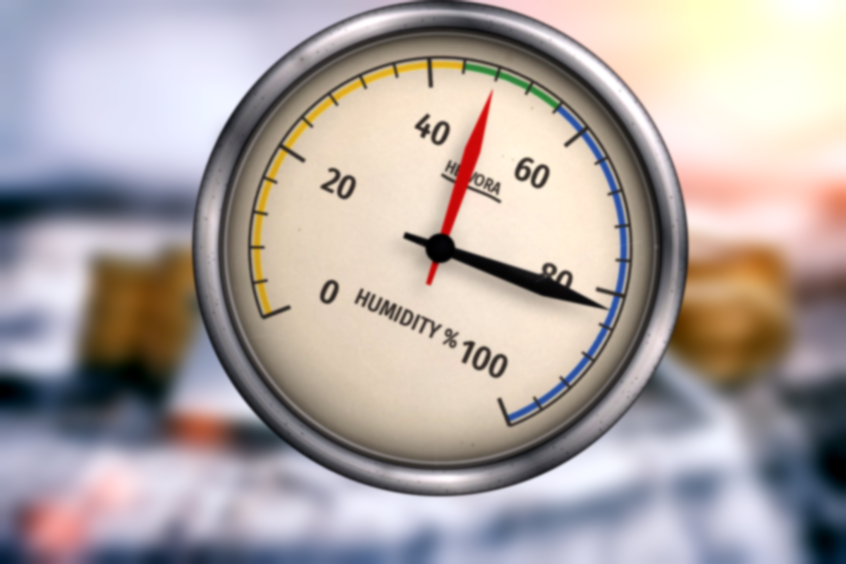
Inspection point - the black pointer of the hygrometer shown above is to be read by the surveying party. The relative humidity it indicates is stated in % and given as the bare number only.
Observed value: 82
